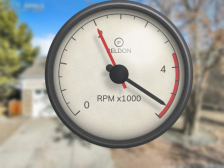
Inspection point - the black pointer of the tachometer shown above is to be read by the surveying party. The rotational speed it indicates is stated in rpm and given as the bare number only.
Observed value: 4750
